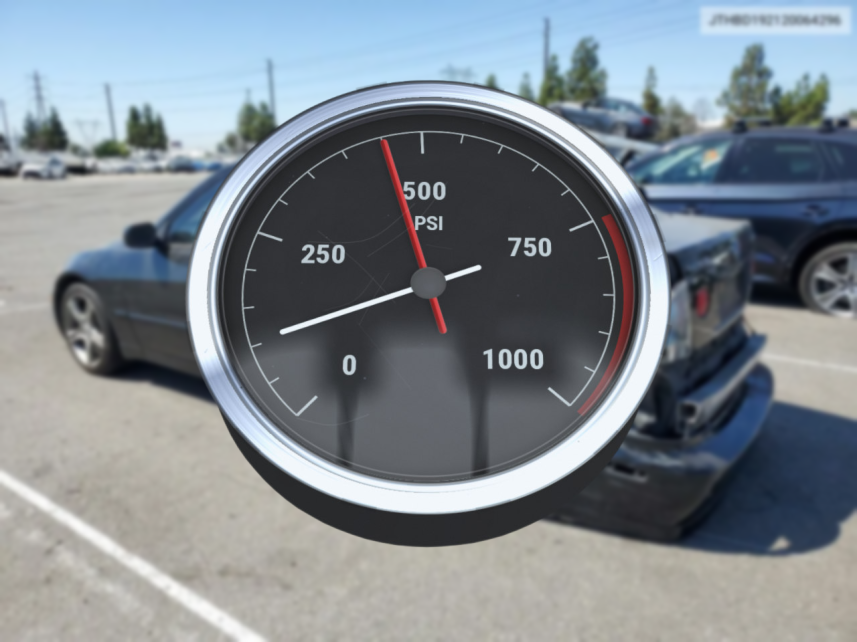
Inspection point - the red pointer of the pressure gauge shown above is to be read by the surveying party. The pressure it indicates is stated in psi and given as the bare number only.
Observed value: 450
